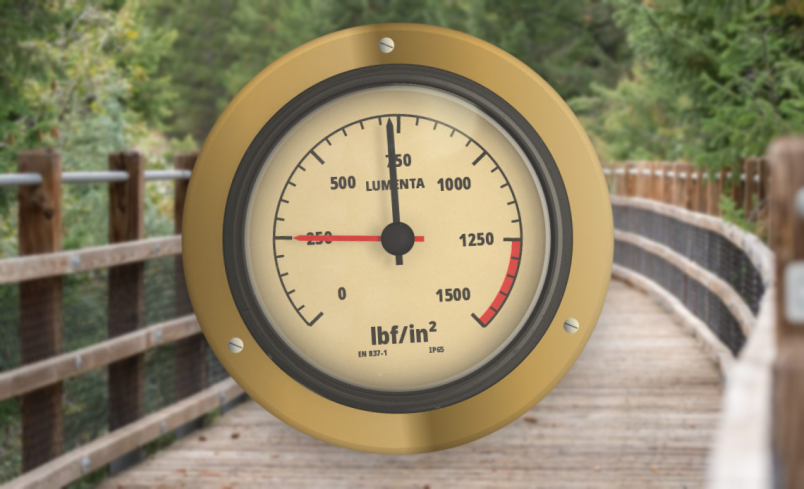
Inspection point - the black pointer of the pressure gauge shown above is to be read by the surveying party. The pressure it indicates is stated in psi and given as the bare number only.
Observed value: 725
